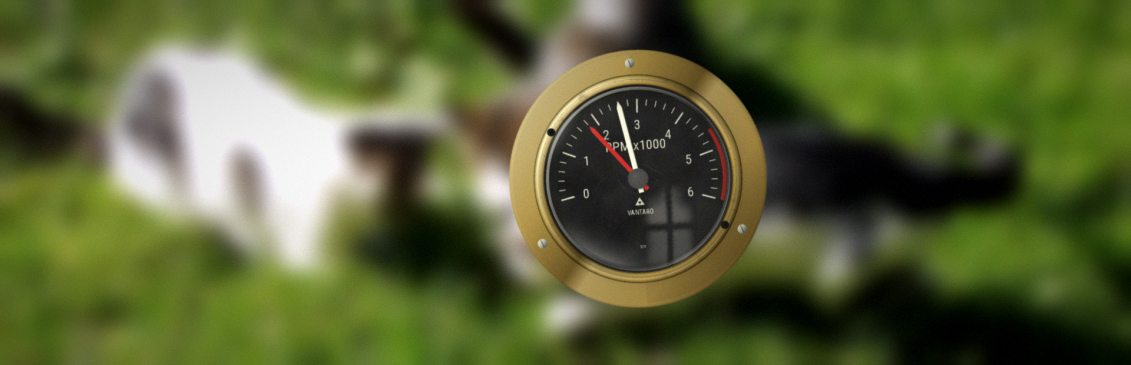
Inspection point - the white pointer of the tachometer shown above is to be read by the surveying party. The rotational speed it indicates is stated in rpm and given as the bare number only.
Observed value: 2600
